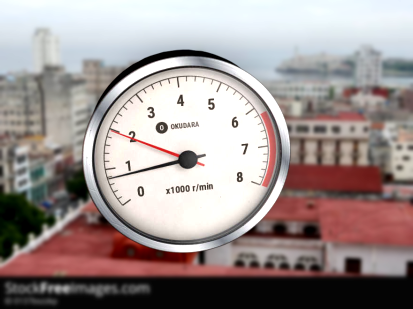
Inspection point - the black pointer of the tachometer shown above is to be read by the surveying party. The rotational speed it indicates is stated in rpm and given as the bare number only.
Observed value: 800
